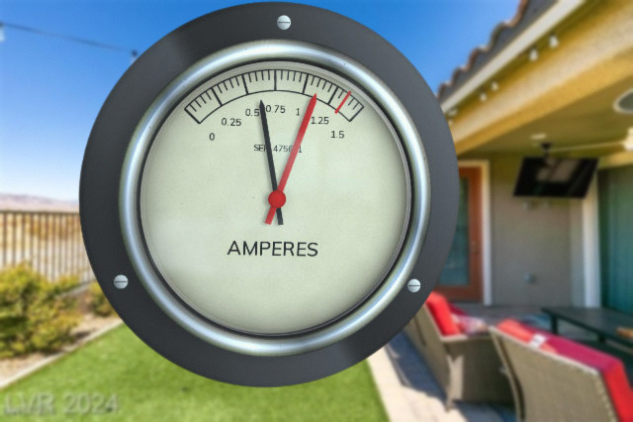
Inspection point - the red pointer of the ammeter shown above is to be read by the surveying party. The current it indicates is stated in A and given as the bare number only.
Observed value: 1.1
